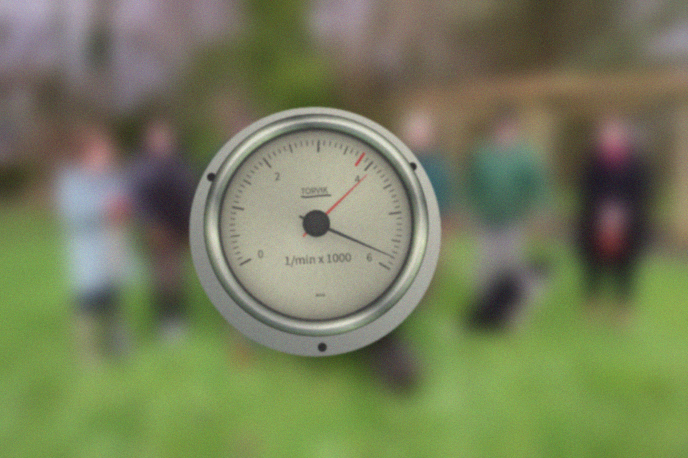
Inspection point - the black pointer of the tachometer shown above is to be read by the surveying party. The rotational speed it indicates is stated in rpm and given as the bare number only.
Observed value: 5800
